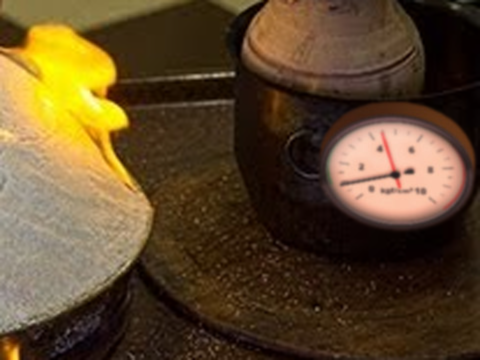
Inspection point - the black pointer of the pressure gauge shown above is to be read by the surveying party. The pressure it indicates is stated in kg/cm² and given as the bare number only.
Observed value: 1
